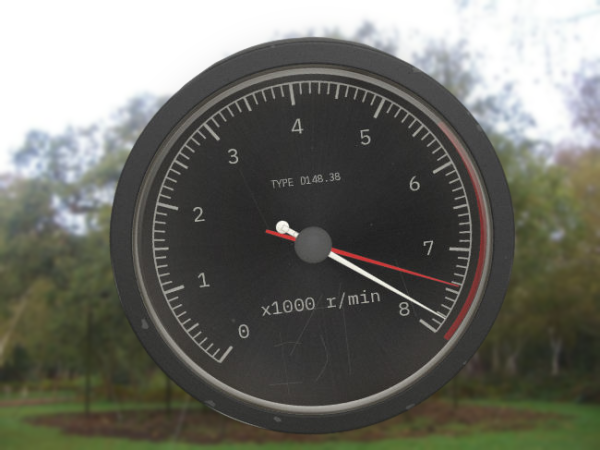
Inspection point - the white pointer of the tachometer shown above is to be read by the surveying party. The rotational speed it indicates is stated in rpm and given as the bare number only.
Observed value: 7800
